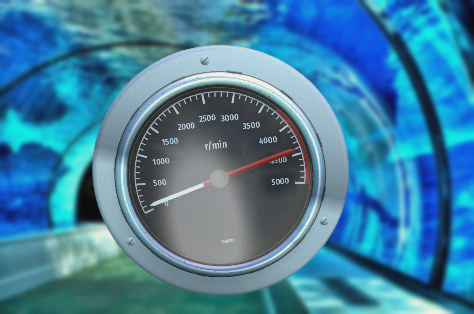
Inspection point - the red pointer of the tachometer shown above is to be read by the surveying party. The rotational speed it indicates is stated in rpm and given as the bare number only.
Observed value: 4400
